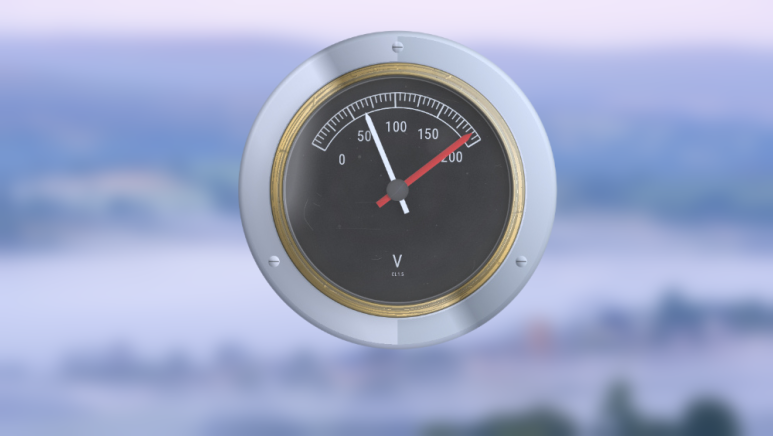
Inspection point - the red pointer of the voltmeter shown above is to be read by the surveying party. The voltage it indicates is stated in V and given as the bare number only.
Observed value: 190
